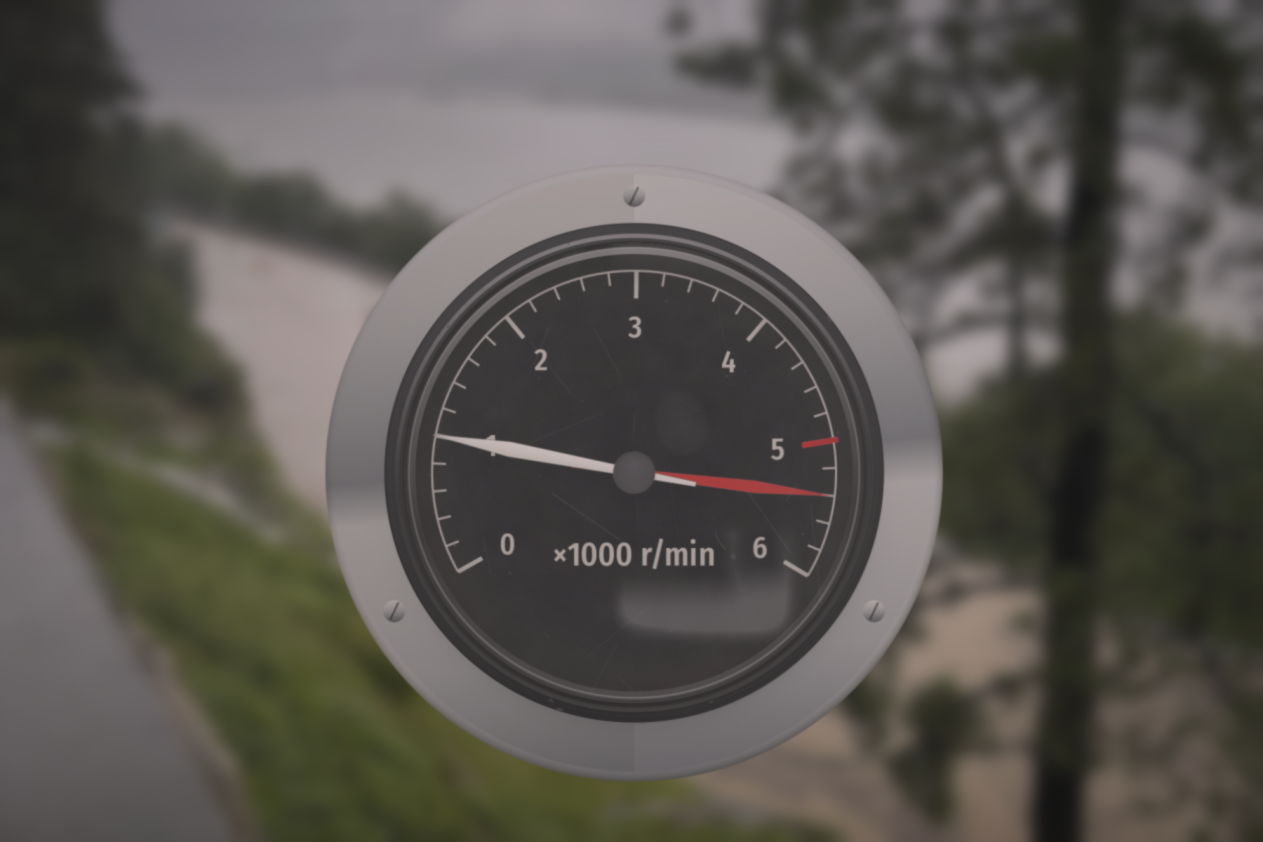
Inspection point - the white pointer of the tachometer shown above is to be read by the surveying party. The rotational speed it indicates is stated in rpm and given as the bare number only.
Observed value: 1000
